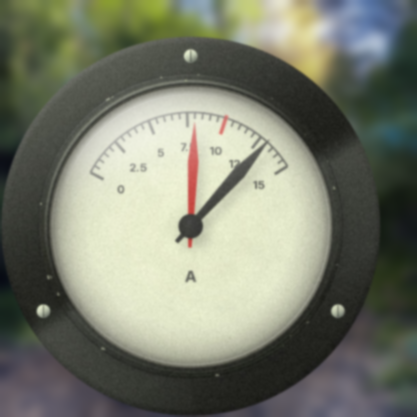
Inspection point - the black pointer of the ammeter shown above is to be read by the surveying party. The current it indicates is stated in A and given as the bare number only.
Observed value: 13
